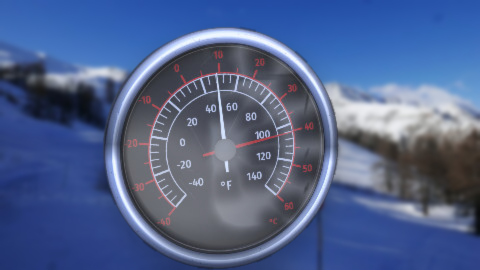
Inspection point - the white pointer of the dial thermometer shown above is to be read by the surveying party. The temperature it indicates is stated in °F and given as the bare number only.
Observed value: 48
